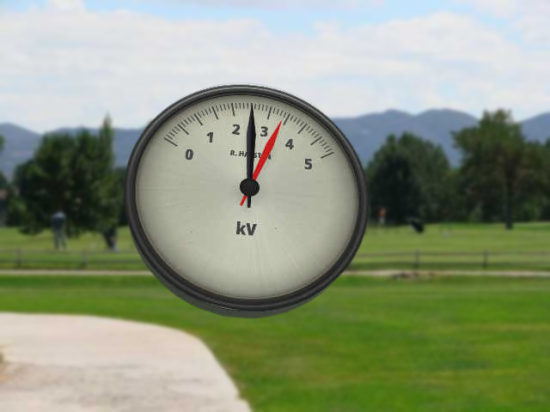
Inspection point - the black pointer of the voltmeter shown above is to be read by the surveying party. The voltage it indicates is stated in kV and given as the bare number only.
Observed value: 2.5
